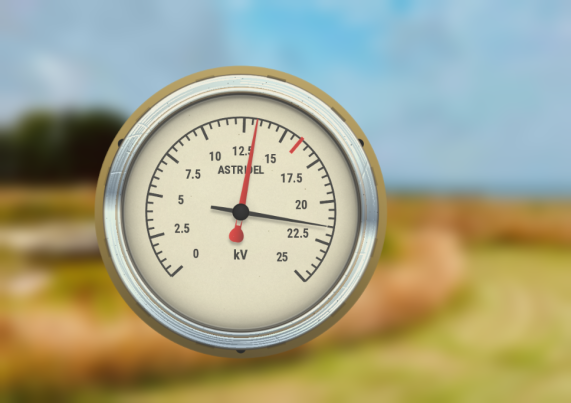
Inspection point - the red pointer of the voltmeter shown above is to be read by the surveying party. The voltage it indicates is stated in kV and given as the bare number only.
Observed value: 13.25
